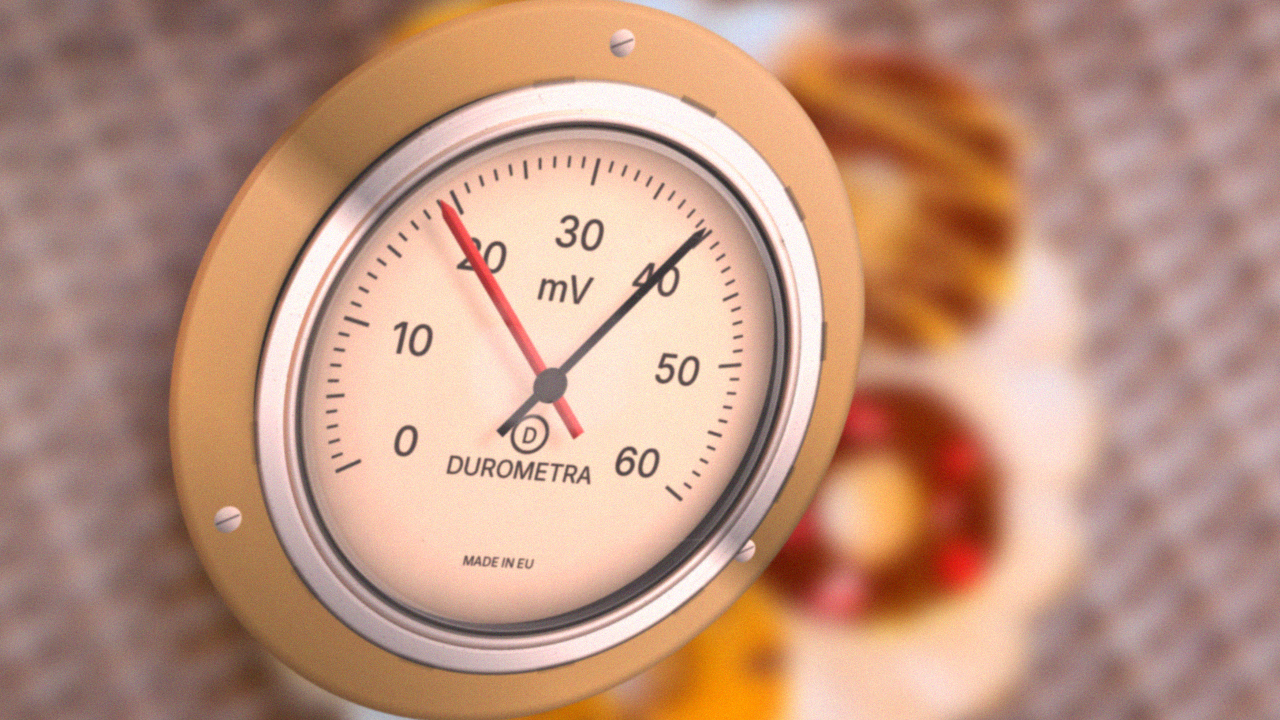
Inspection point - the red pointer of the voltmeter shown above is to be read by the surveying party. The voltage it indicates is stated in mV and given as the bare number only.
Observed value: 19
